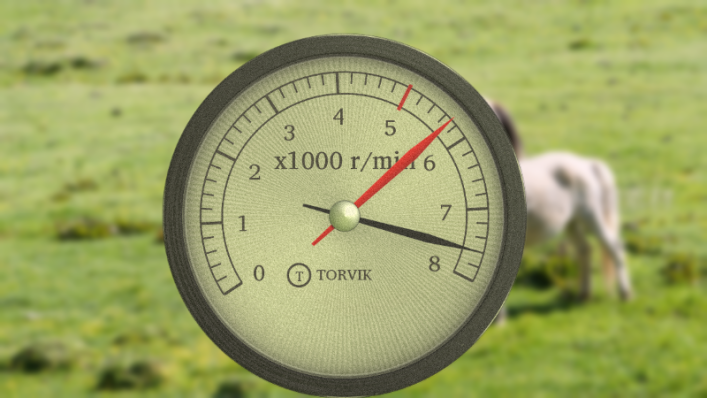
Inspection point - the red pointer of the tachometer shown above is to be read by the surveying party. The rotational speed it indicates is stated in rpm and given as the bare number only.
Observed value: 5700
